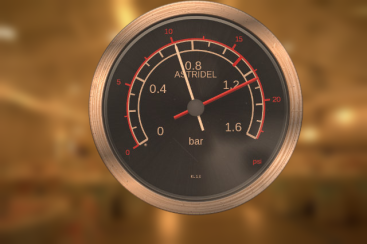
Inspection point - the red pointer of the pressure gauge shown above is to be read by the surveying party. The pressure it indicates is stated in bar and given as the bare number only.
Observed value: 1.25
